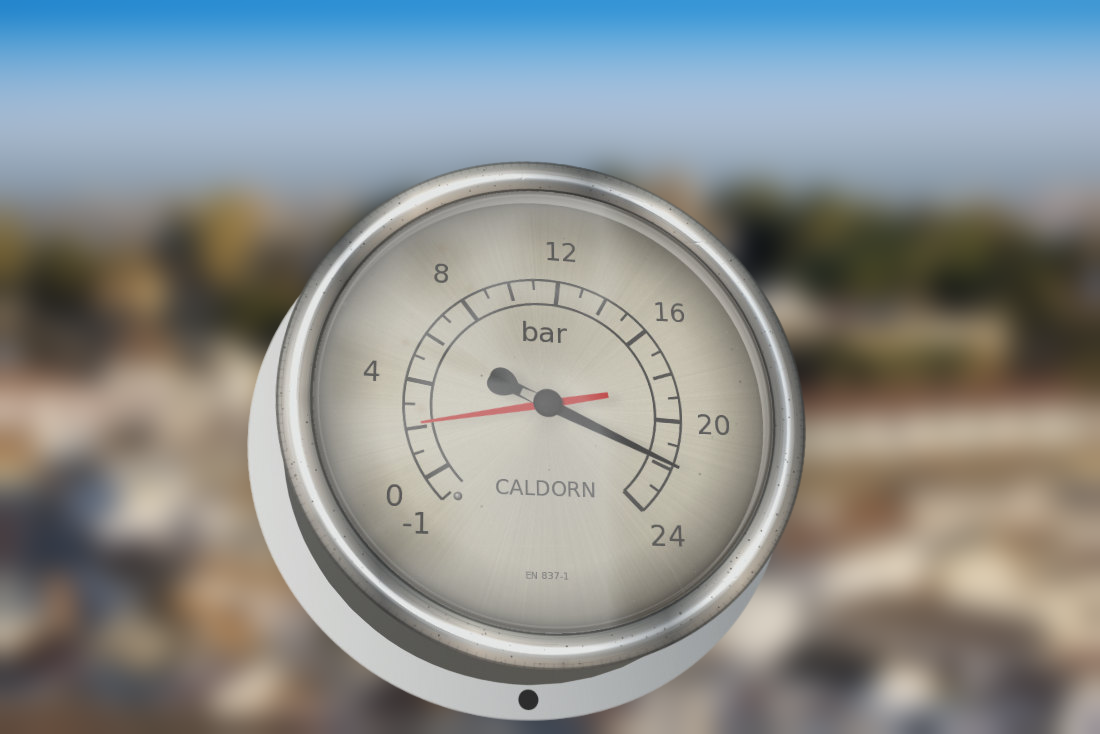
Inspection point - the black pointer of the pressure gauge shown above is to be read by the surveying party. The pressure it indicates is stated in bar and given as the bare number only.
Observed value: 22
